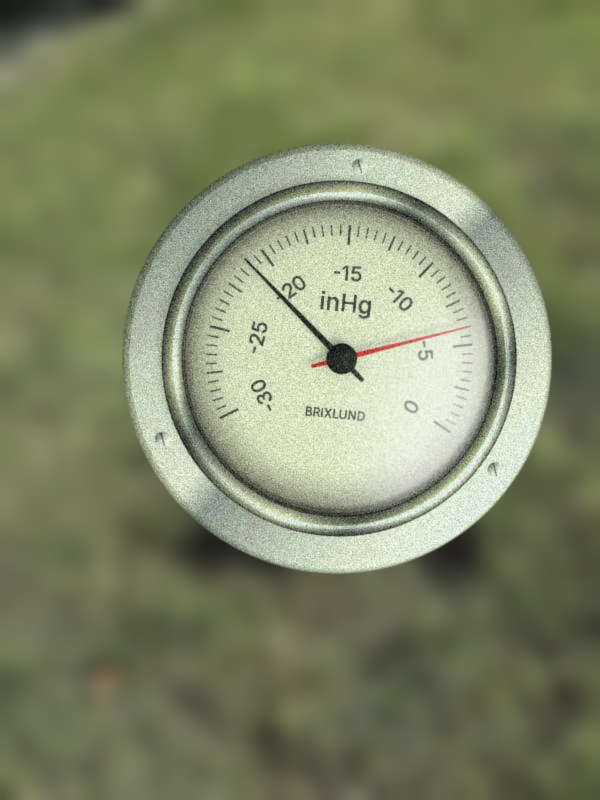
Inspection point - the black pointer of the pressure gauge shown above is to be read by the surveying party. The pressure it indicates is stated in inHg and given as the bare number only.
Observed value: -21
